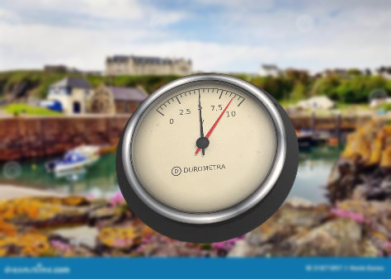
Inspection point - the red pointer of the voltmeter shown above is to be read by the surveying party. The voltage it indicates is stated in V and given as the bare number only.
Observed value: 9
